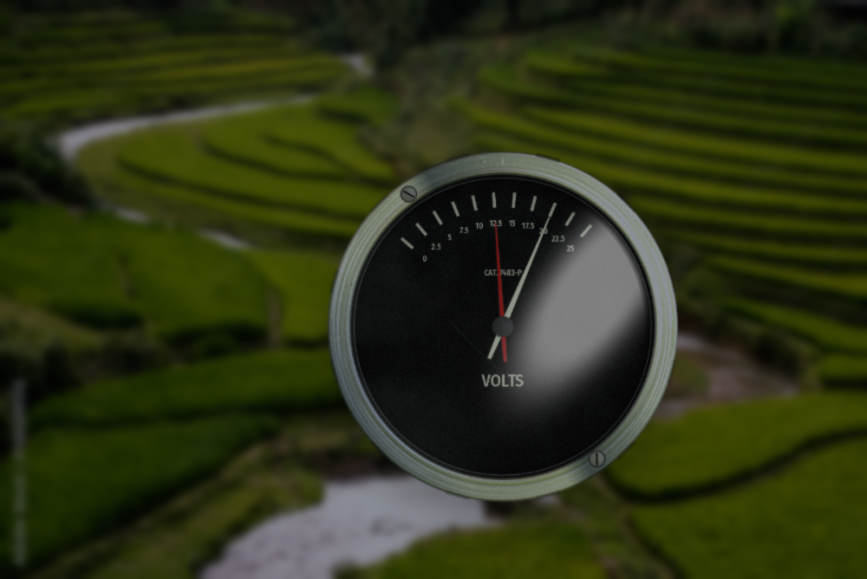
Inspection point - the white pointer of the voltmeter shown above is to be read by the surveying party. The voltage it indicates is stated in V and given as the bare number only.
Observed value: 20
